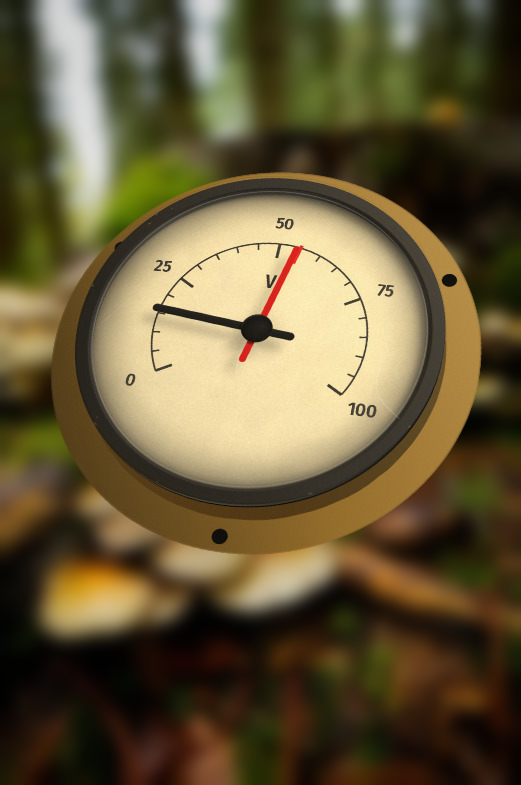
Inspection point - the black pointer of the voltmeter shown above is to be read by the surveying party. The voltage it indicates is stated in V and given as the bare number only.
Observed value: 15
